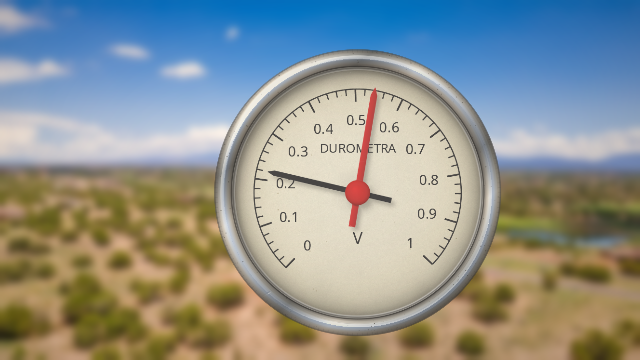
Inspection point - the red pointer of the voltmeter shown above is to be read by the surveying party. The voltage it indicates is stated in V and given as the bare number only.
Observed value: 0.54
